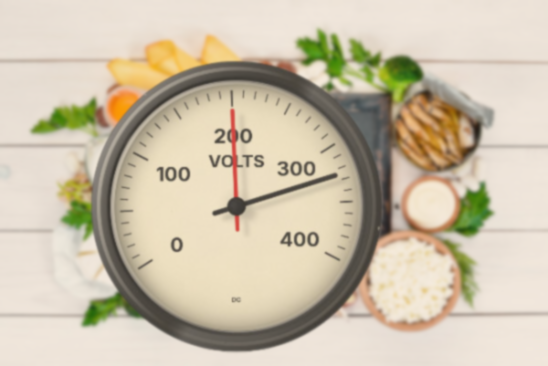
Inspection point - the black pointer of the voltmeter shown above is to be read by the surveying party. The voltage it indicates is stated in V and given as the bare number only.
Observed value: 325
